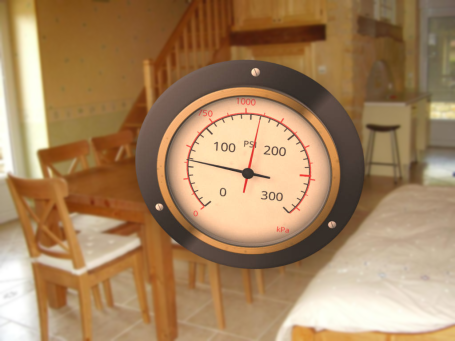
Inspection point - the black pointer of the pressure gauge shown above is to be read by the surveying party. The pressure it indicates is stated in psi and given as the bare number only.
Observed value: 60
